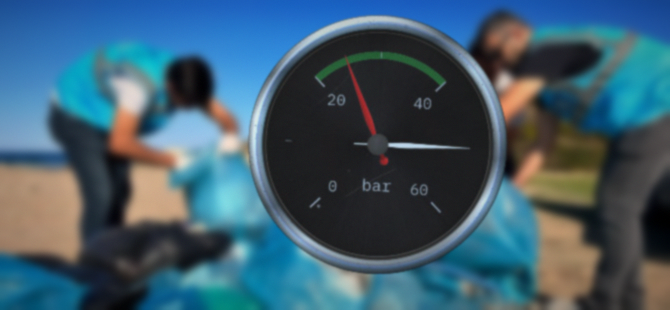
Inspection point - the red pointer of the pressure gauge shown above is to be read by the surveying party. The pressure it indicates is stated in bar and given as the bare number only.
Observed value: 25
